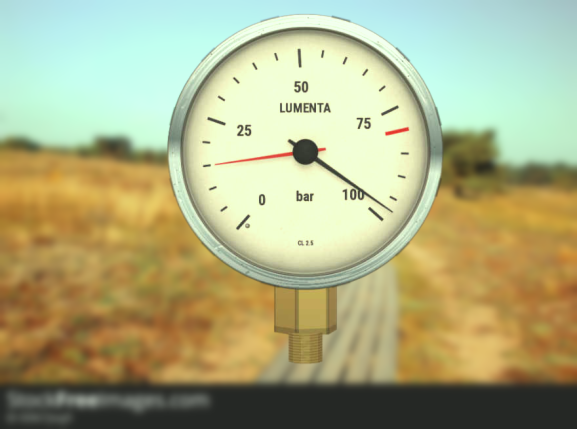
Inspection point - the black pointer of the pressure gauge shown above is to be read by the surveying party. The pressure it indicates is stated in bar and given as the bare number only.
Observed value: 97.5
